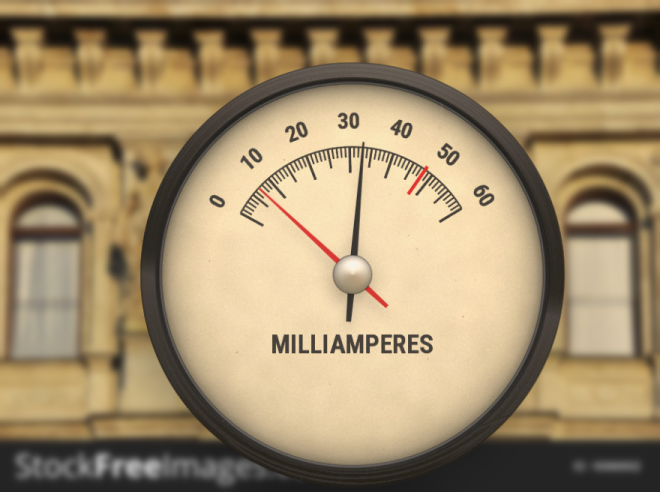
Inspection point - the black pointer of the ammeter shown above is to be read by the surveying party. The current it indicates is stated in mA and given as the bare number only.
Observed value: 33
